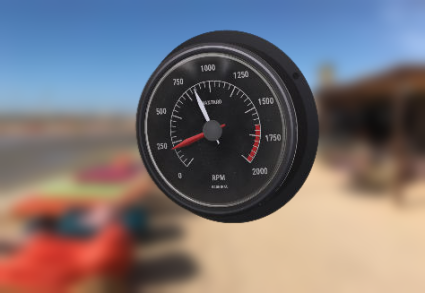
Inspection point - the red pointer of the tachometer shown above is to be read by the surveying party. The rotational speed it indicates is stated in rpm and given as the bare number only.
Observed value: 200
